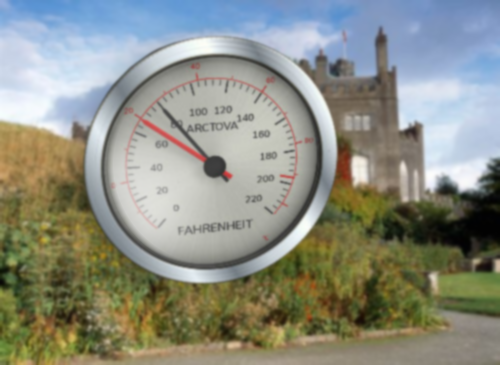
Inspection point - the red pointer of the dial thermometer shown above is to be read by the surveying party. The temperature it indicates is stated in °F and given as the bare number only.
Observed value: 68
